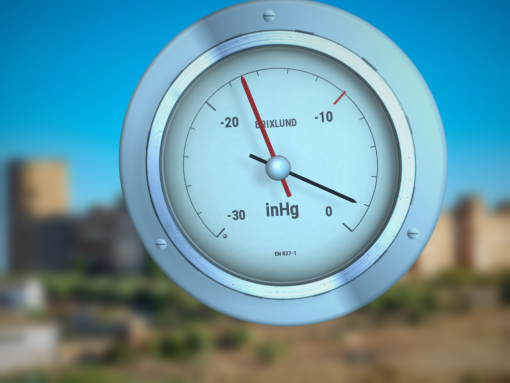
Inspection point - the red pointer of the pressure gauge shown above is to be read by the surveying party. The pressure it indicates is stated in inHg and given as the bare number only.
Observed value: -17
